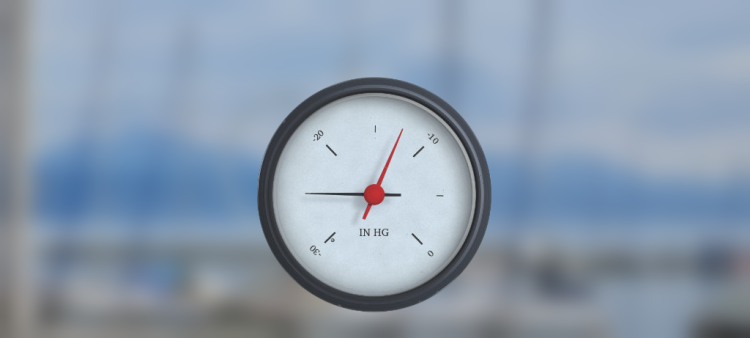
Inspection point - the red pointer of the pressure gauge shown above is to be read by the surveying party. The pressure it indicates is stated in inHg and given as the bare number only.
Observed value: -12.5
